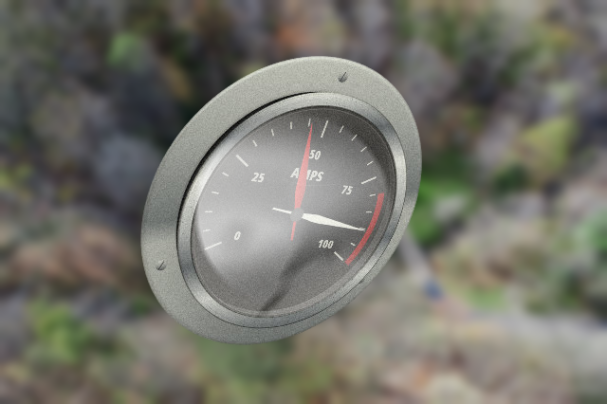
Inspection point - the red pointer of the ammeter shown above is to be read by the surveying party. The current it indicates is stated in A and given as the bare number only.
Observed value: 45
